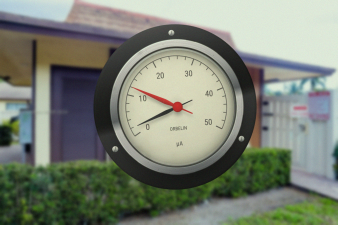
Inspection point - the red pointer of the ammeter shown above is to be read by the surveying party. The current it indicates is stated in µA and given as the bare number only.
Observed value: 12
